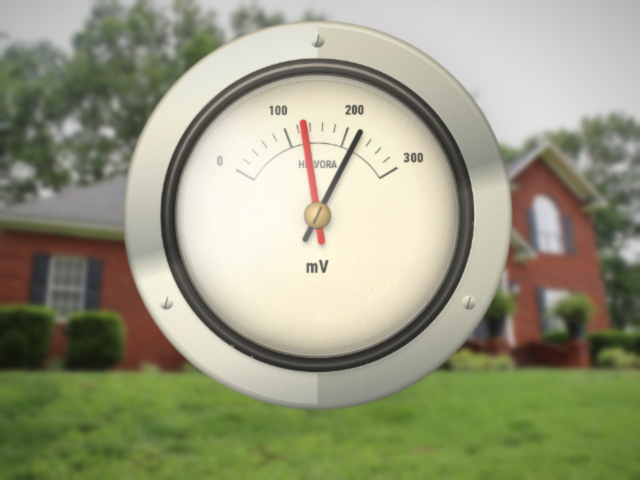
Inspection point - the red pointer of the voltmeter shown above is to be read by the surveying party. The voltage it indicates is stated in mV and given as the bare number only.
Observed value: 130
